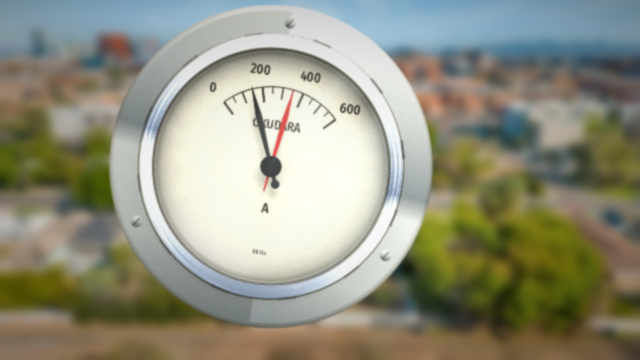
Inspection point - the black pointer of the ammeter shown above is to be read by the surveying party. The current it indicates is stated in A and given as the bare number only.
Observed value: 150
